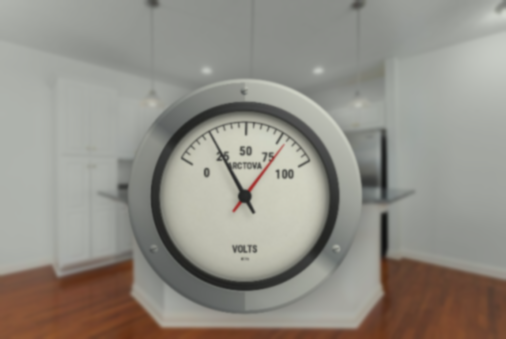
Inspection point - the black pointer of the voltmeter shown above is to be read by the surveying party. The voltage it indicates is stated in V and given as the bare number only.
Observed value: 25
